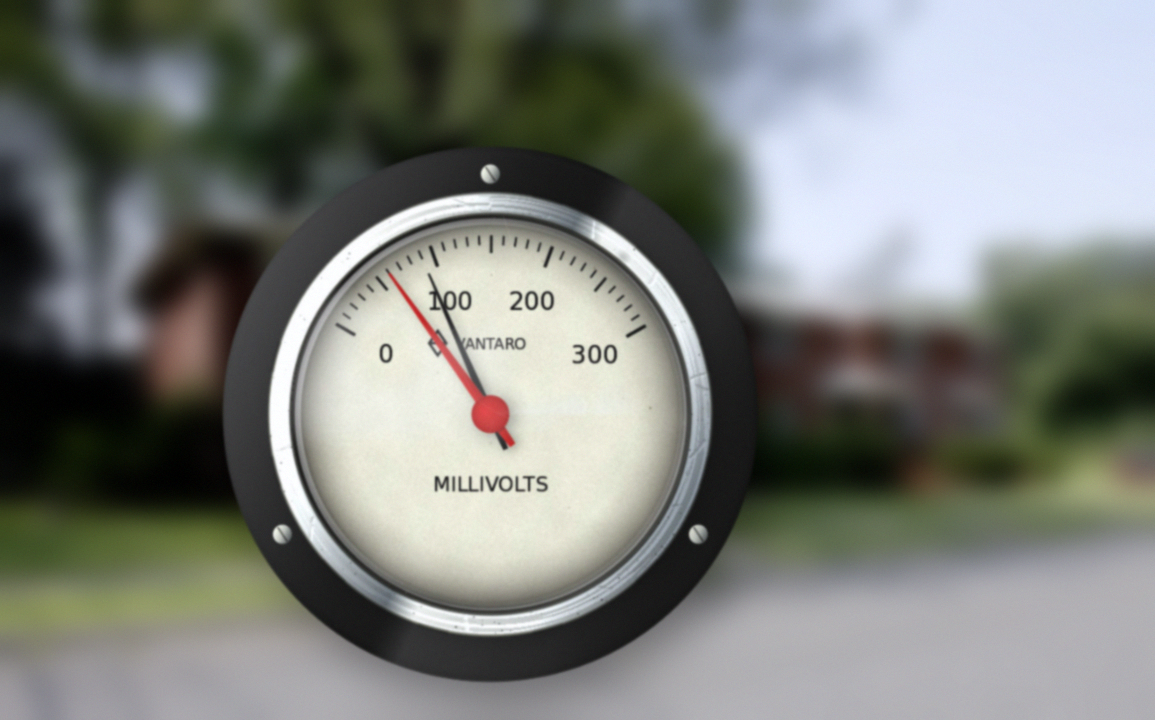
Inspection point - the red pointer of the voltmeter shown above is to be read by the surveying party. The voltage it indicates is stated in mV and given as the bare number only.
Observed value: 60
